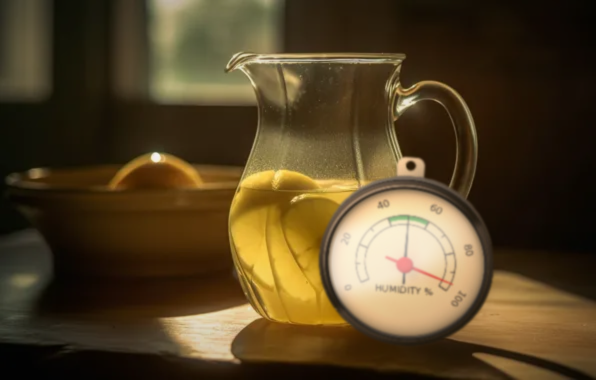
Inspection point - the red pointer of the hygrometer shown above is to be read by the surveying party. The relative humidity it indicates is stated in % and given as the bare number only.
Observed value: 95
